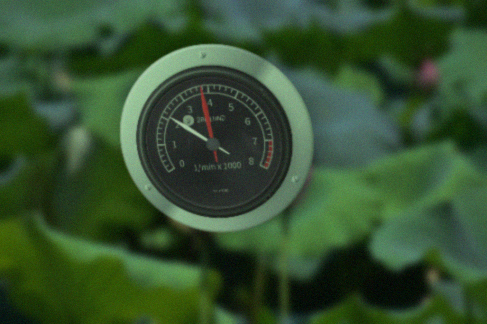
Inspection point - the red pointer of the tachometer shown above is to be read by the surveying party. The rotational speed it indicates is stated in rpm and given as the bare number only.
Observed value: 3800
